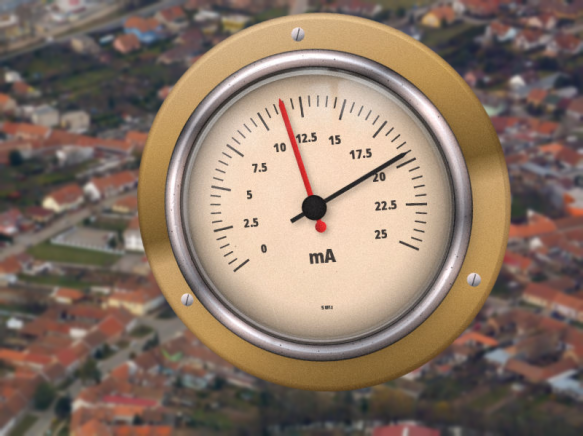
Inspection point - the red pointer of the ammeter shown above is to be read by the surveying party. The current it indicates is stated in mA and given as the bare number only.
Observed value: 11.5
